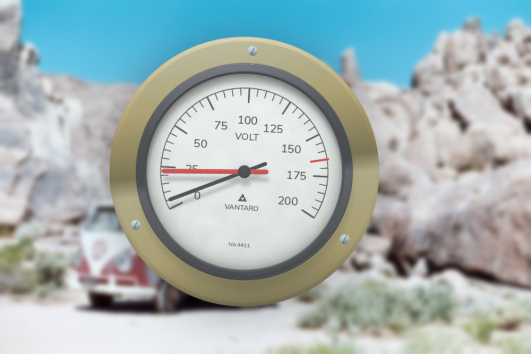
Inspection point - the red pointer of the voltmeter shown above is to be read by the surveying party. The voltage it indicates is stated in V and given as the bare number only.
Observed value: 22.5
